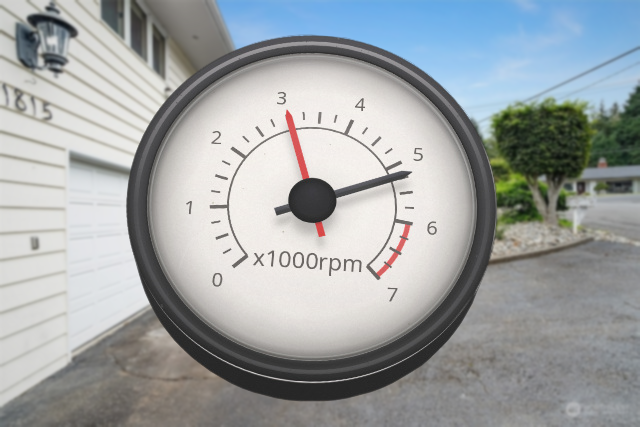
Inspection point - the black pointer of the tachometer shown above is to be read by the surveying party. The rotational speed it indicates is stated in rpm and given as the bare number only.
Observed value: 5250
